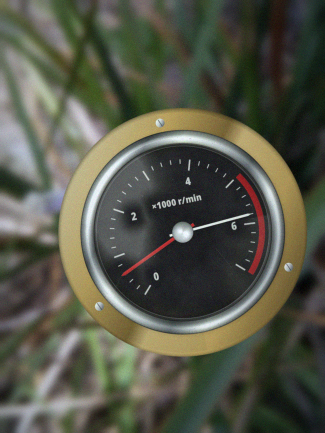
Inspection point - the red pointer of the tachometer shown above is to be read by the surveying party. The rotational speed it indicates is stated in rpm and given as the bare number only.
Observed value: 600
